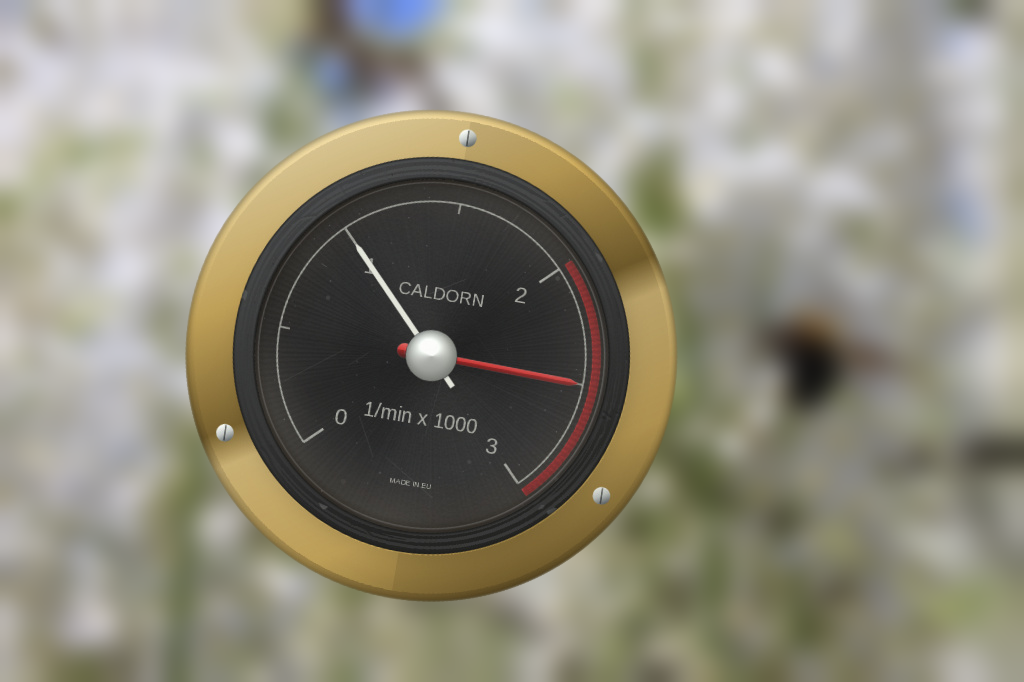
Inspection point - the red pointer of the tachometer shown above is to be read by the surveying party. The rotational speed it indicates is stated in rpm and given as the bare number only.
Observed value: 2500
